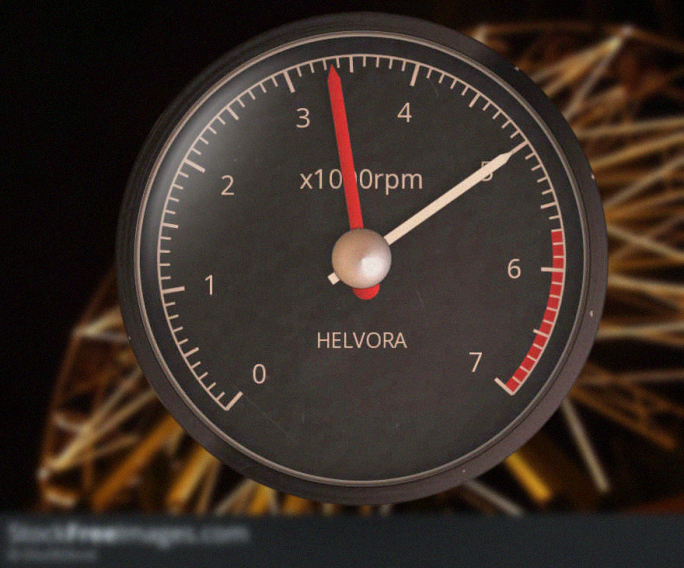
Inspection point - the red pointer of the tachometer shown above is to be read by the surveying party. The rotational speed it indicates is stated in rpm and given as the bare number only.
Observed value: 3350
